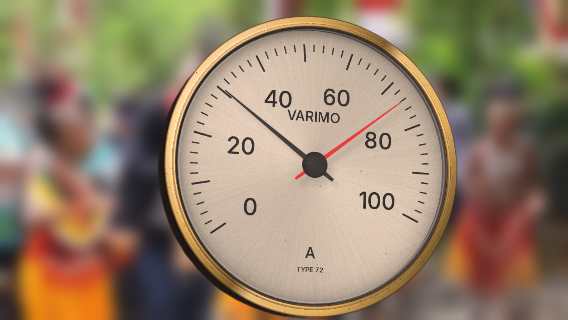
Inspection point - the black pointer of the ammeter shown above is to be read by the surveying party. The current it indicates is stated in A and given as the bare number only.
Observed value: 30
